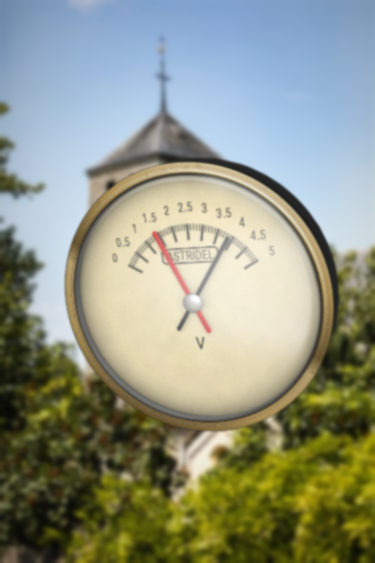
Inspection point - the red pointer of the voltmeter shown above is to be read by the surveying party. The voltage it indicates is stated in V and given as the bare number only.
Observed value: 1.5
